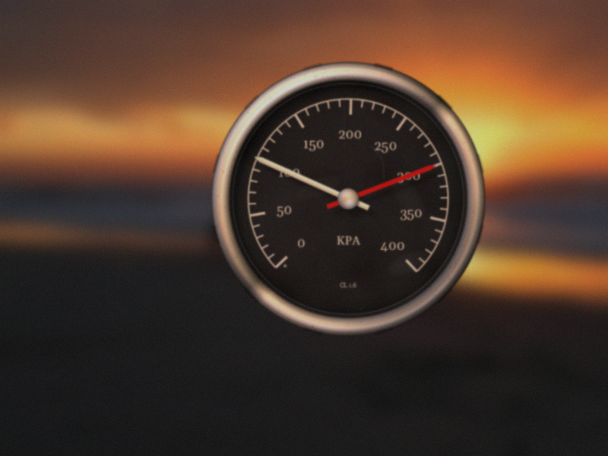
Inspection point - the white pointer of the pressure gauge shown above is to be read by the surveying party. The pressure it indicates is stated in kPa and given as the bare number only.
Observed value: 100
